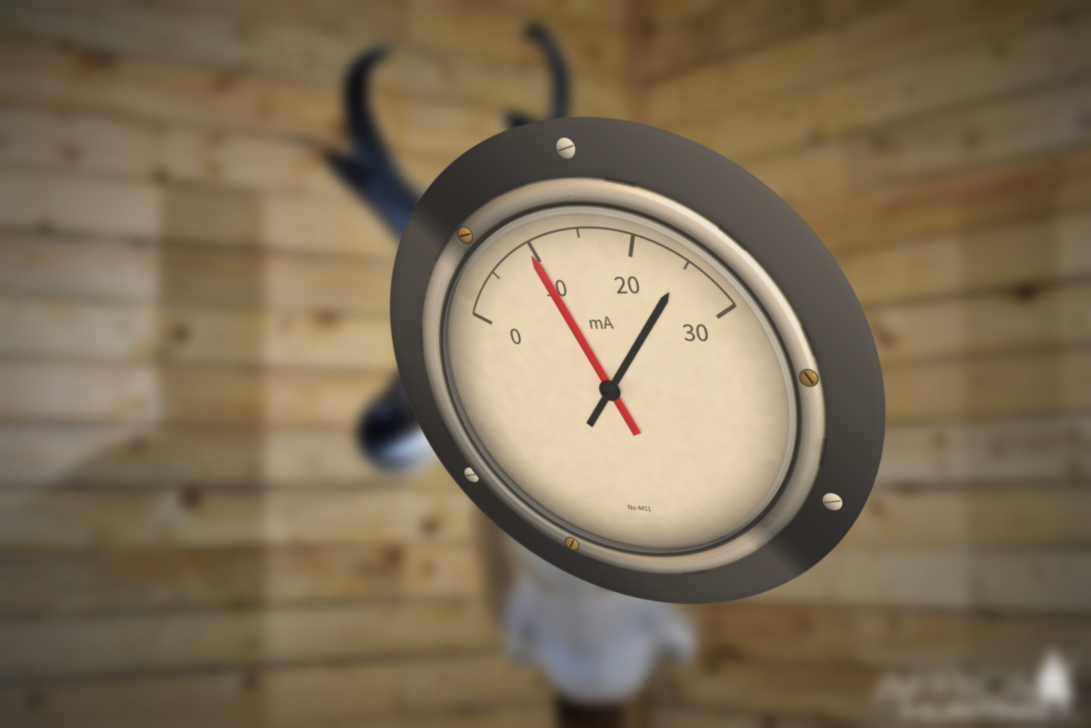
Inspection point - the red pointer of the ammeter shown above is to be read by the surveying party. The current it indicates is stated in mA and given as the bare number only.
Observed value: 10
